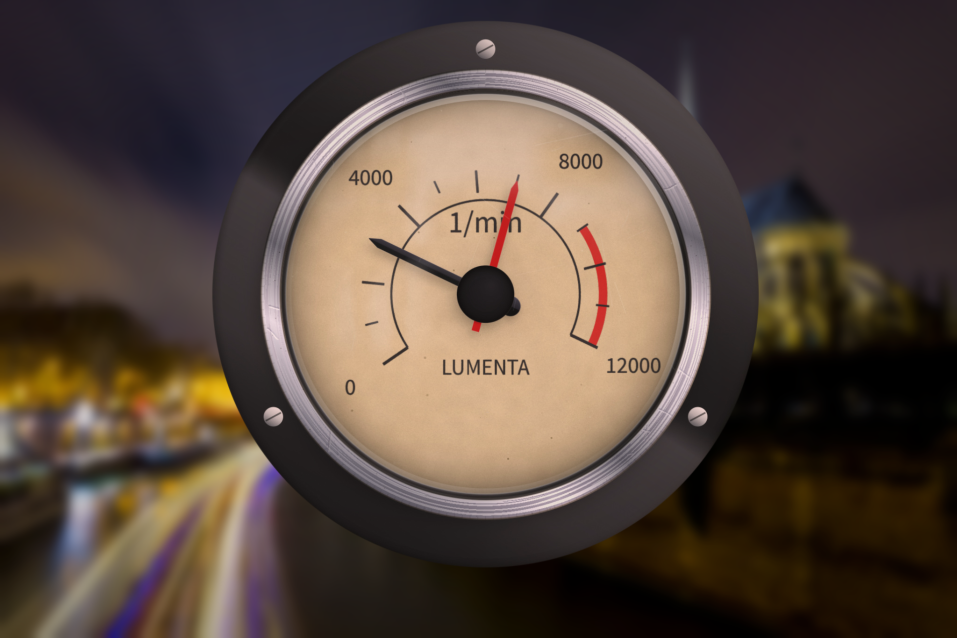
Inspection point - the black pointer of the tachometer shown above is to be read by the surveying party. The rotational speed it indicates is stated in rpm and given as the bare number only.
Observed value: 3000
